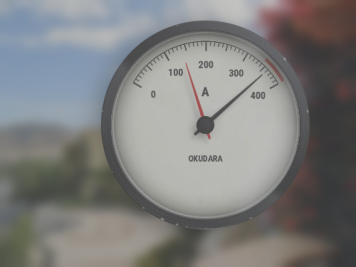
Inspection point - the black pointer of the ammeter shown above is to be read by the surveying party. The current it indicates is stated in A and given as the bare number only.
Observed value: 360
